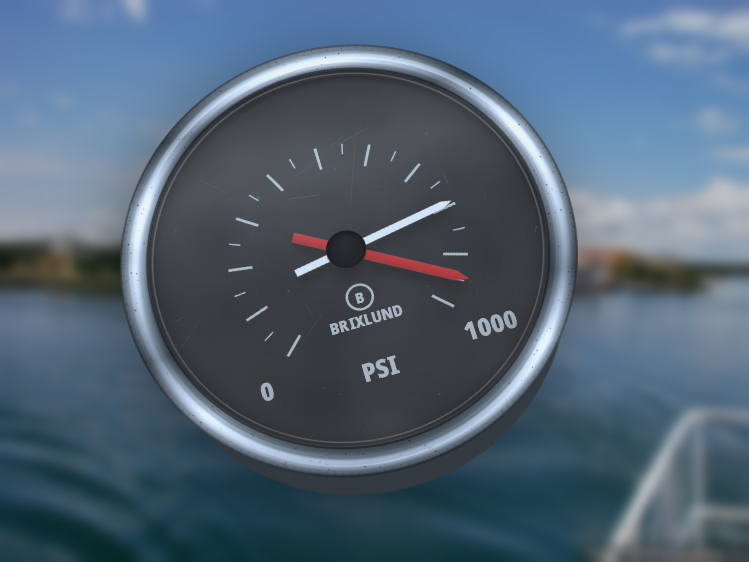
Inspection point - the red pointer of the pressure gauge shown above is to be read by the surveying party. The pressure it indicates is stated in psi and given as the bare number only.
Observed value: 950
